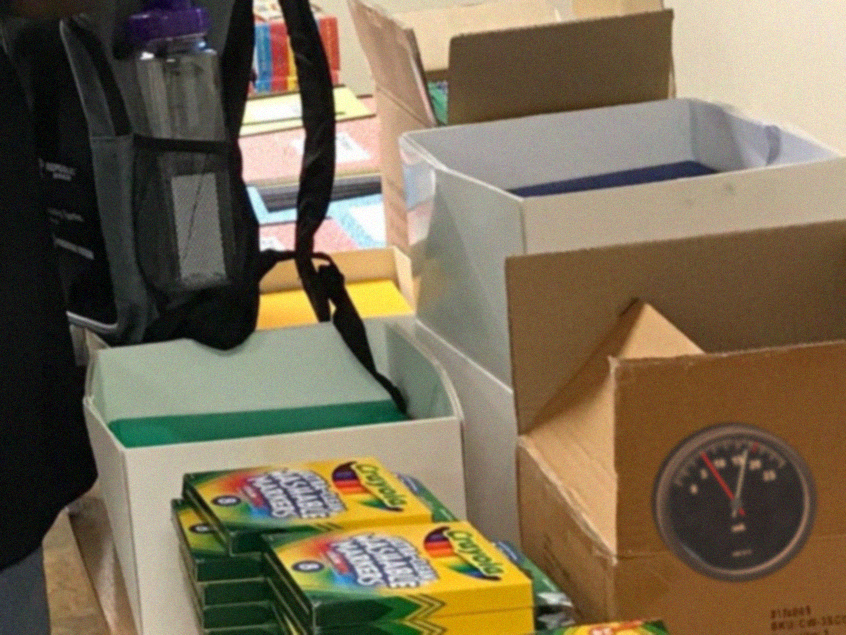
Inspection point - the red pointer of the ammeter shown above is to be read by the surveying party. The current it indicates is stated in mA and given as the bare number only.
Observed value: 7.5
